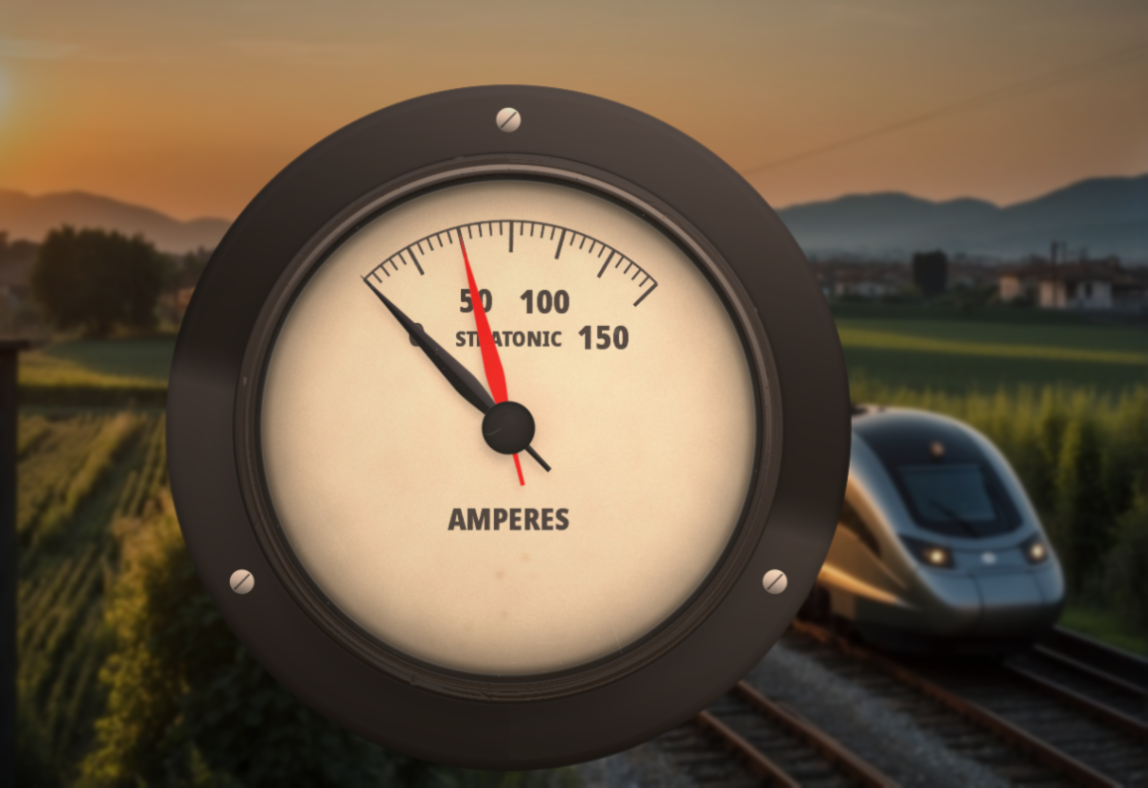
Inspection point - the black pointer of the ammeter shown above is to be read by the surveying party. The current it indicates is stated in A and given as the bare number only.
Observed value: 0
